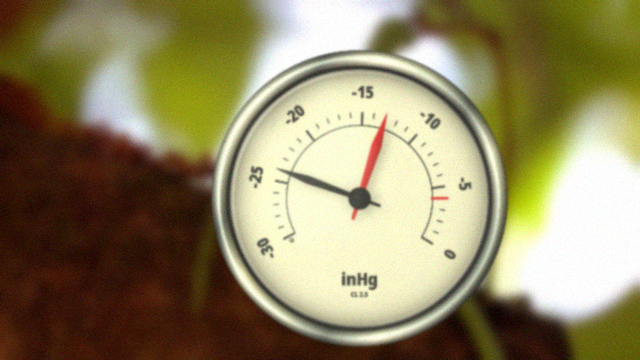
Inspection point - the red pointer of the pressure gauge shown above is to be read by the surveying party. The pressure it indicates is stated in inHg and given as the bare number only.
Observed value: -13
